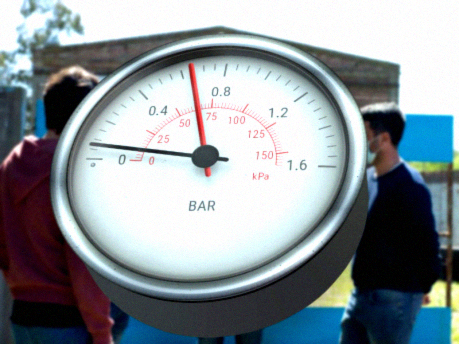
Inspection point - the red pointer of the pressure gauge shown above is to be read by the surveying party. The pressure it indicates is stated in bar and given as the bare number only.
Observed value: 0.65
